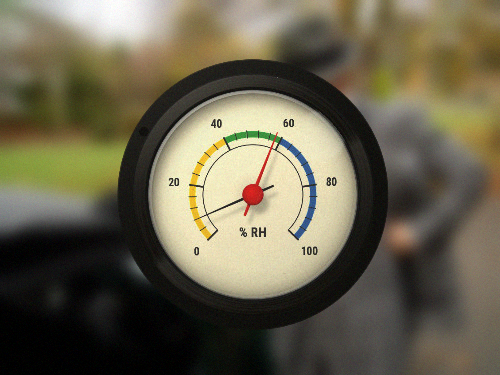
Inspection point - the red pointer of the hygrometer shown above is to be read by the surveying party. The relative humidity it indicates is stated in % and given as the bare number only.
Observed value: 58
